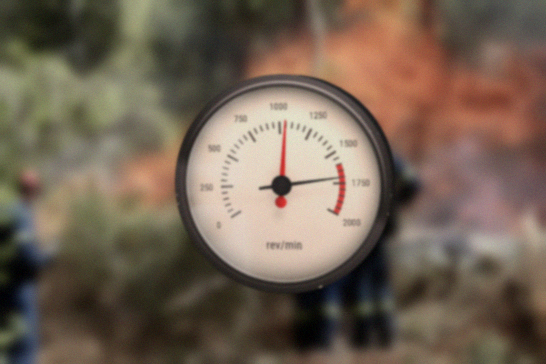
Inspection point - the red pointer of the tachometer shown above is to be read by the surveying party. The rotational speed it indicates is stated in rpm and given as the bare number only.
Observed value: 1050
